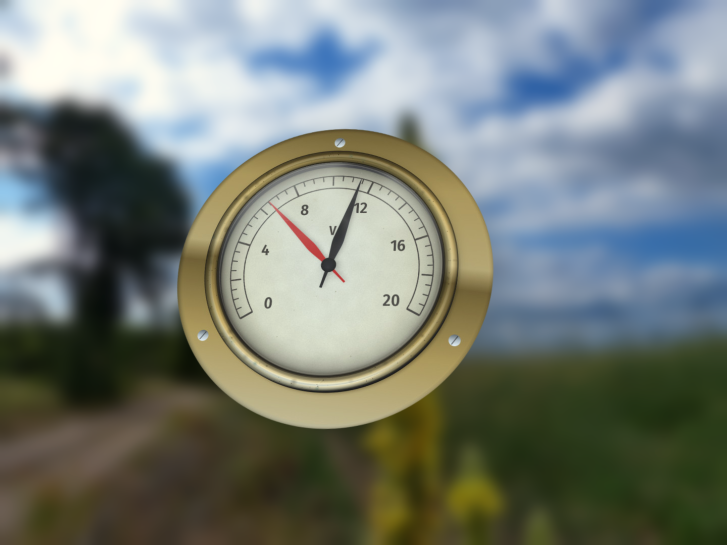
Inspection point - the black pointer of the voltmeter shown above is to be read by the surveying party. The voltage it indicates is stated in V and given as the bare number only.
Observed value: 11.5
